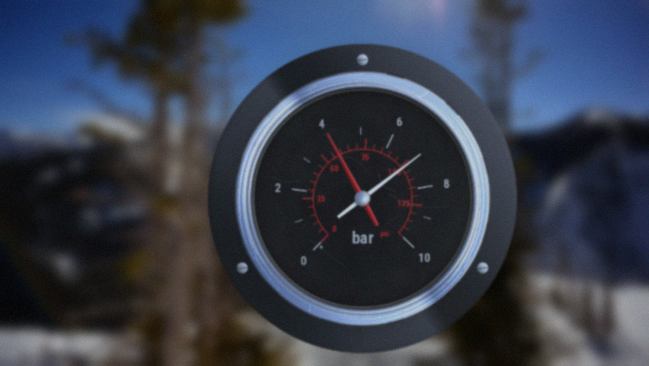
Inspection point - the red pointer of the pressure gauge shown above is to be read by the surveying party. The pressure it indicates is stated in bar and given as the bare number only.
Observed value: 4
